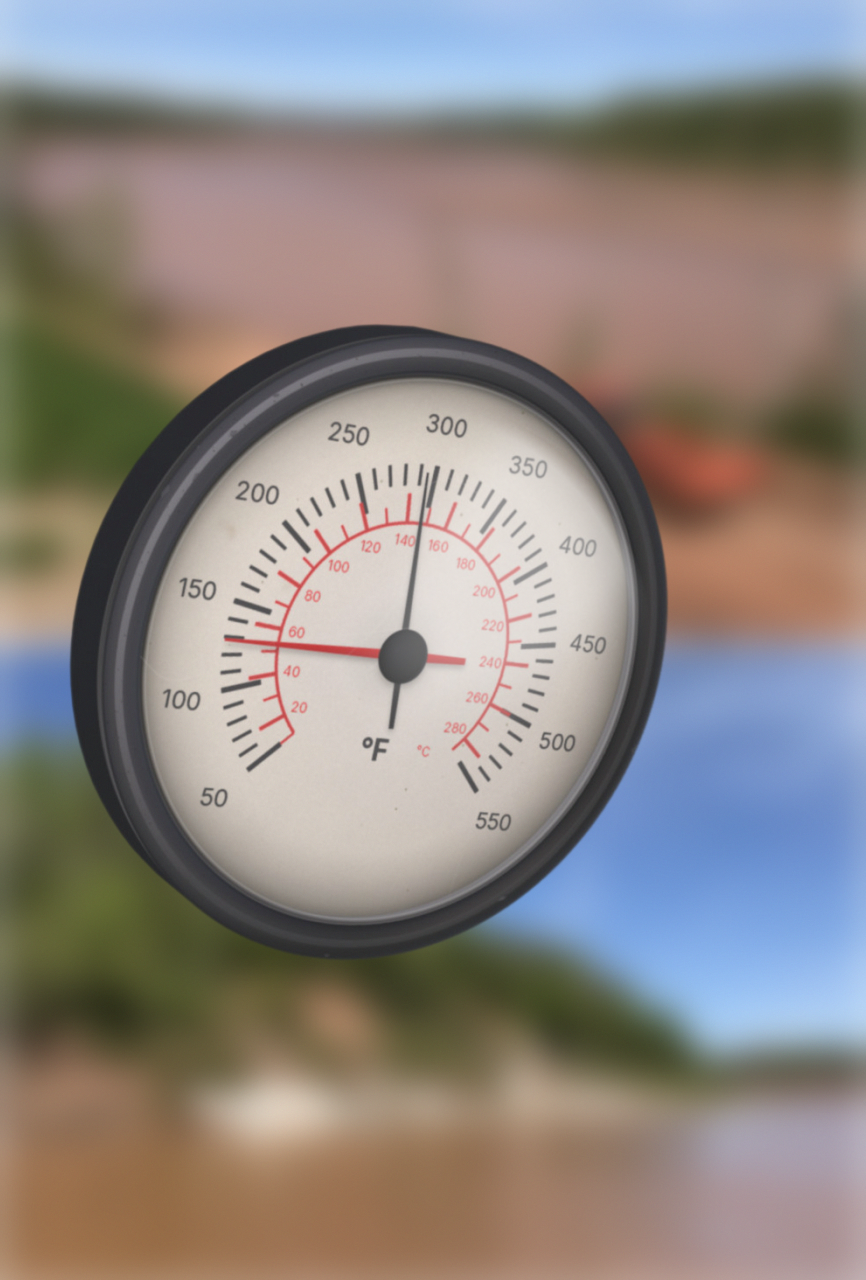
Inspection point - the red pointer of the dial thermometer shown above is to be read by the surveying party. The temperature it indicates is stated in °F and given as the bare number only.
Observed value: 130
